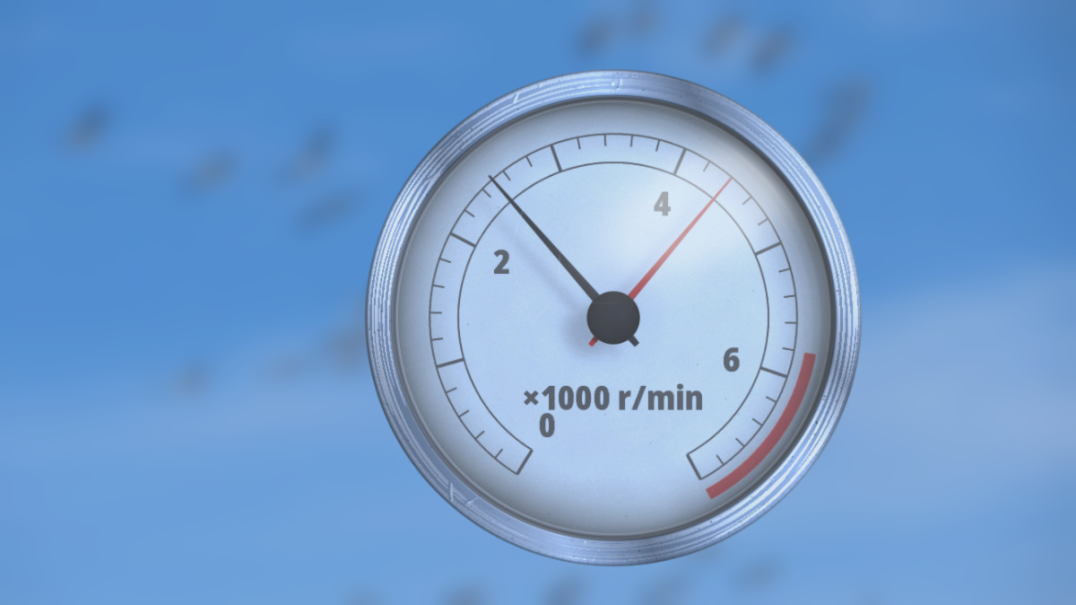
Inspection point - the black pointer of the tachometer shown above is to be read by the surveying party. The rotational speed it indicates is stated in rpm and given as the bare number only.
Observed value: 2500
